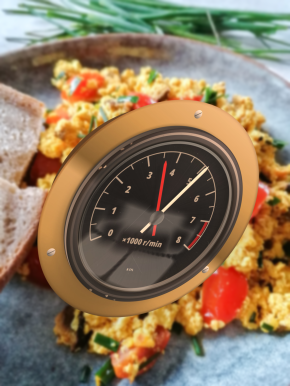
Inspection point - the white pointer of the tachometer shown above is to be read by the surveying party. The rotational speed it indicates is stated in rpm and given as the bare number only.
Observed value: 5000
